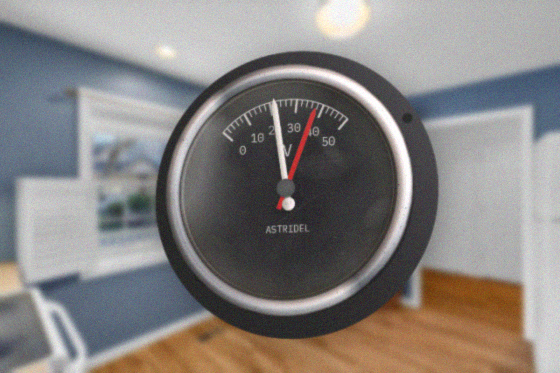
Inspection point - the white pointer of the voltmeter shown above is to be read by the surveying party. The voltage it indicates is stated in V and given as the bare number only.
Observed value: 22
